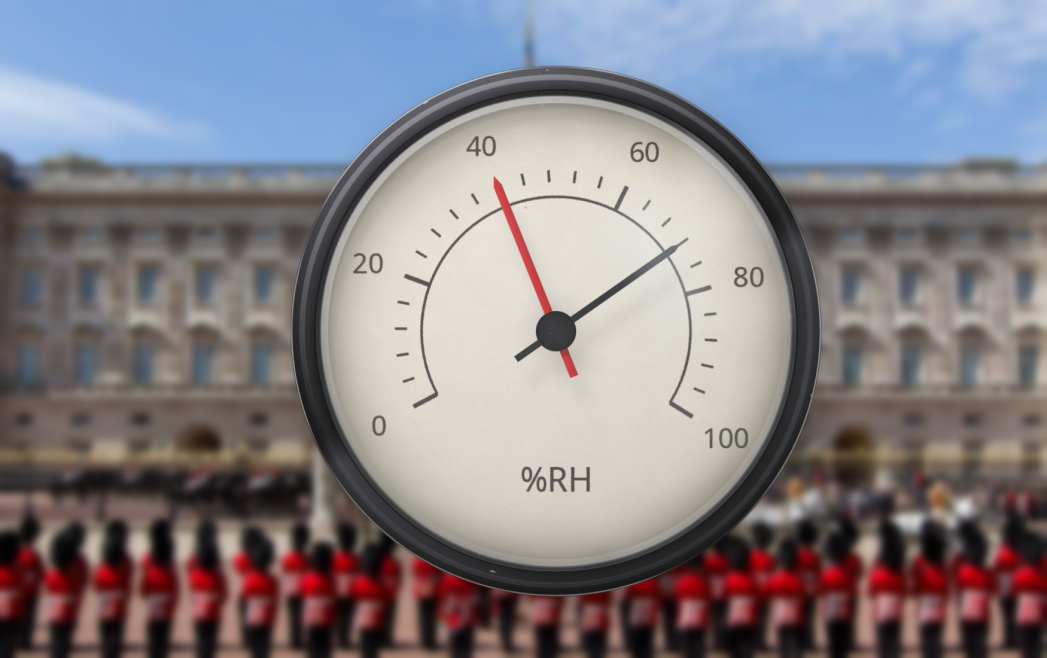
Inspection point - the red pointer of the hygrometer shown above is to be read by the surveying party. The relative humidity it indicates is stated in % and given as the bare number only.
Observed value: 40
